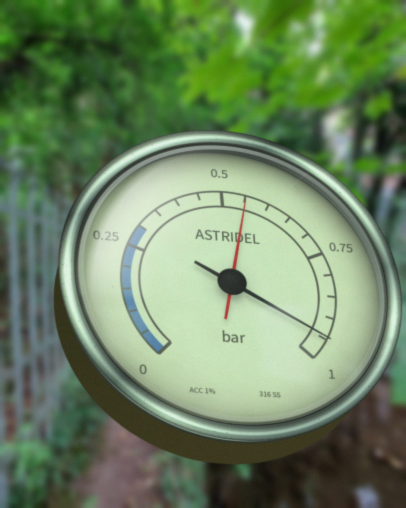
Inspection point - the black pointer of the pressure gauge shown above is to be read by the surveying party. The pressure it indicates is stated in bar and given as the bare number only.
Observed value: 0.95
